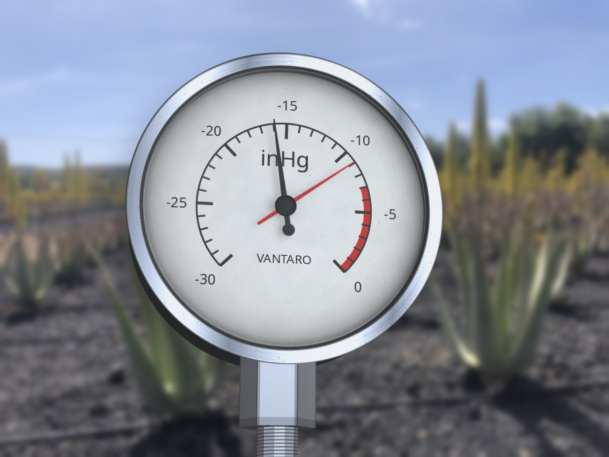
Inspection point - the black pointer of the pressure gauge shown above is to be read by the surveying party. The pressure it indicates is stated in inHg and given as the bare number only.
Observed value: -16
